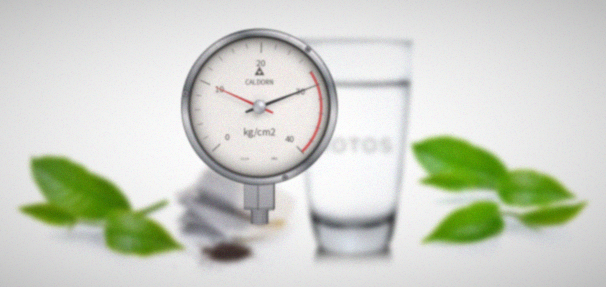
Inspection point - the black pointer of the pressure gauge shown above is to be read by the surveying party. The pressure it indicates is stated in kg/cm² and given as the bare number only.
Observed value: 30
